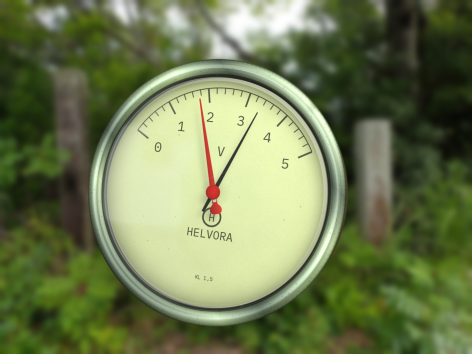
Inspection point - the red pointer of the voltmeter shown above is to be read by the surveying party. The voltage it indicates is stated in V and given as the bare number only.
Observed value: 1.8
